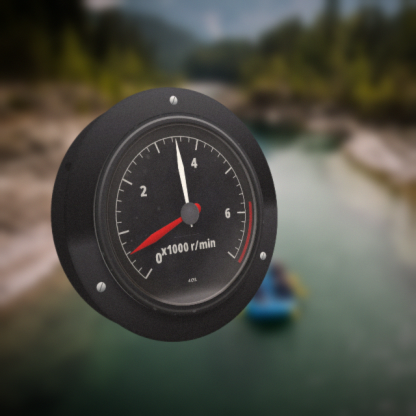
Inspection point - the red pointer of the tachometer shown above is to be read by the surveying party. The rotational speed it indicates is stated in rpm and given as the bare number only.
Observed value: 600
